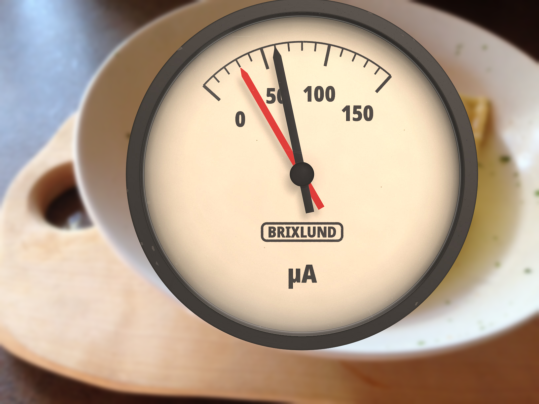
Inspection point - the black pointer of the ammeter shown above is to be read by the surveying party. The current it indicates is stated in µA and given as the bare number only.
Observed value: 60
